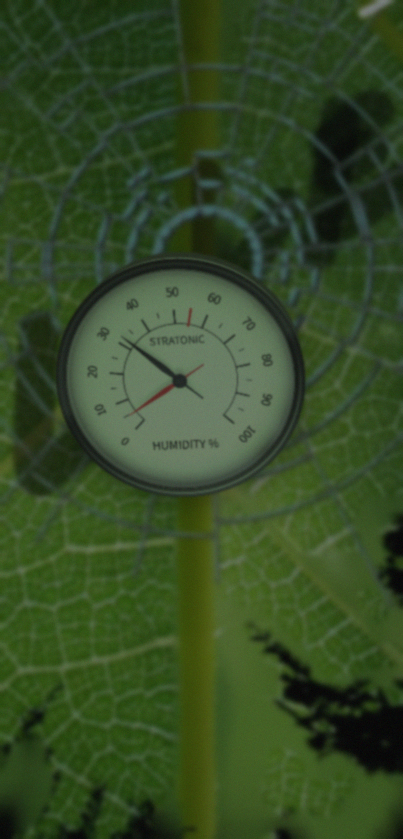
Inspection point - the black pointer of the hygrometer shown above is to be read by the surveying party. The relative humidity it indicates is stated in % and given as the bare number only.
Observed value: 32.5
